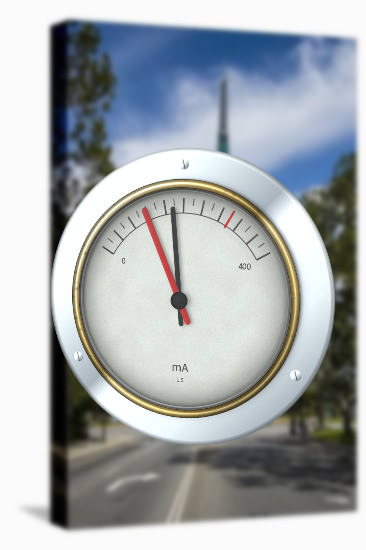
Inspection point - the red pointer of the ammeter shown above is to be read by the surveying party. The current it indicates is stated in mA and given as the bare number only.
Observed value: 120
